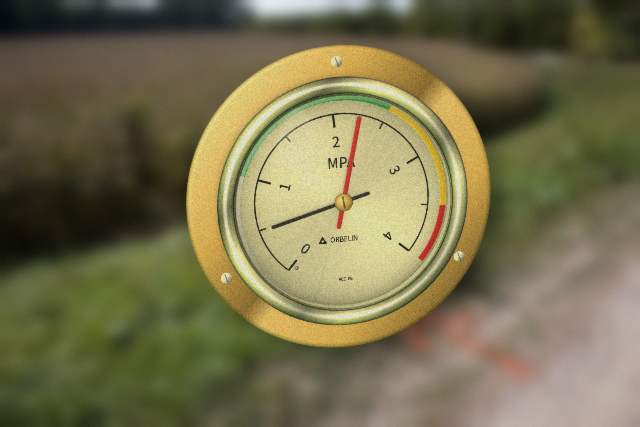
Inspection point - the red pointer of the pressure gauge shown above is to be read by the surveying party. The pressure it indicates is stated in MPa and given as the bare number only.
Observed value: 2.25
